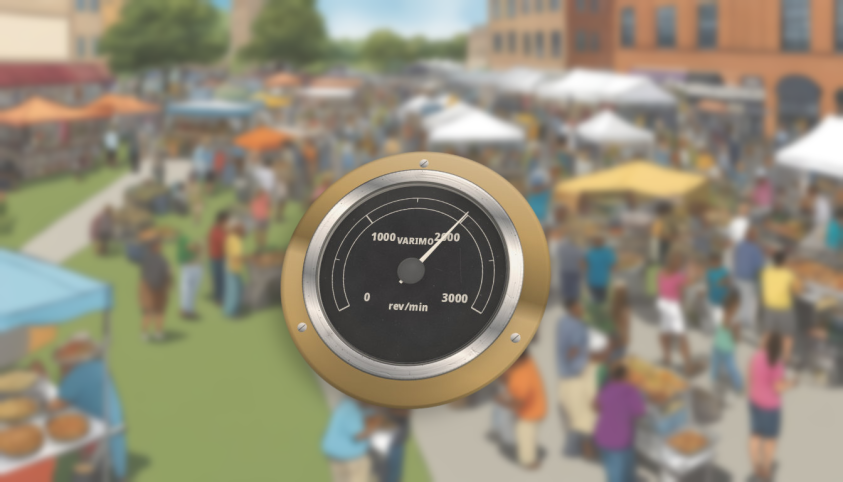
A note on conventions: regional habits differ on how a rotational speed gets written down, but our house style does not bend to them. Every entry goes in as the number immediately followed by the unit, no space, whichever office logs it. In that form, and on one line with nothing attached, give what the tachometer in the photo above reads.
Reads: 2000rpm
